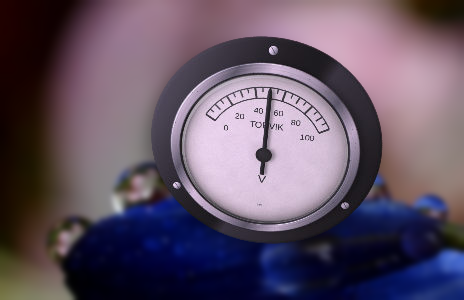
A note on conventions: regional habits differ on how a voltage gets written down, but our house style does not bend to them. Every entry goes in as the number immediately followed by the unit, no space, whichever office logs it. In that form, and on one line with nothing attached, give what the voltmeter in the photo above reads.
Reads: 50V
